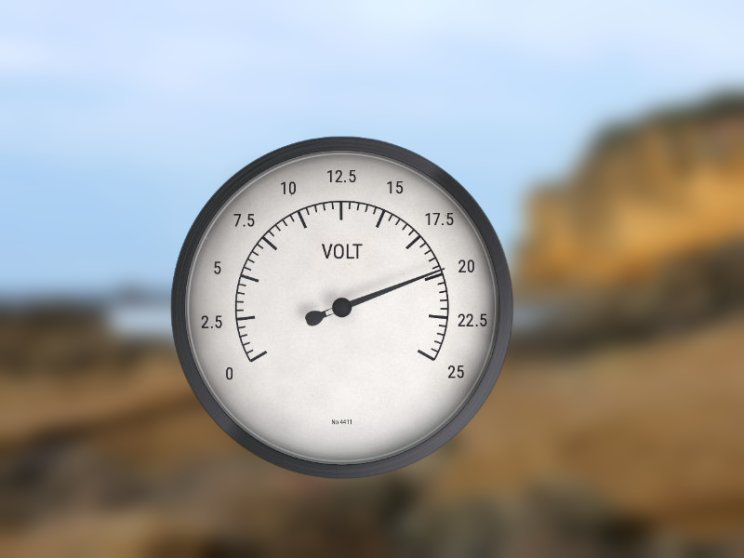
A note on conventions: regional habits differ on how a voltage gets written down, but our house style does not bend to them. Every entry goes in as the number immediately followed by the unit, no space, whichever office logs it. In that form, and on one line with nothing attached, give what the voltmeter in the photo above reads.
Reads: 19.75V
